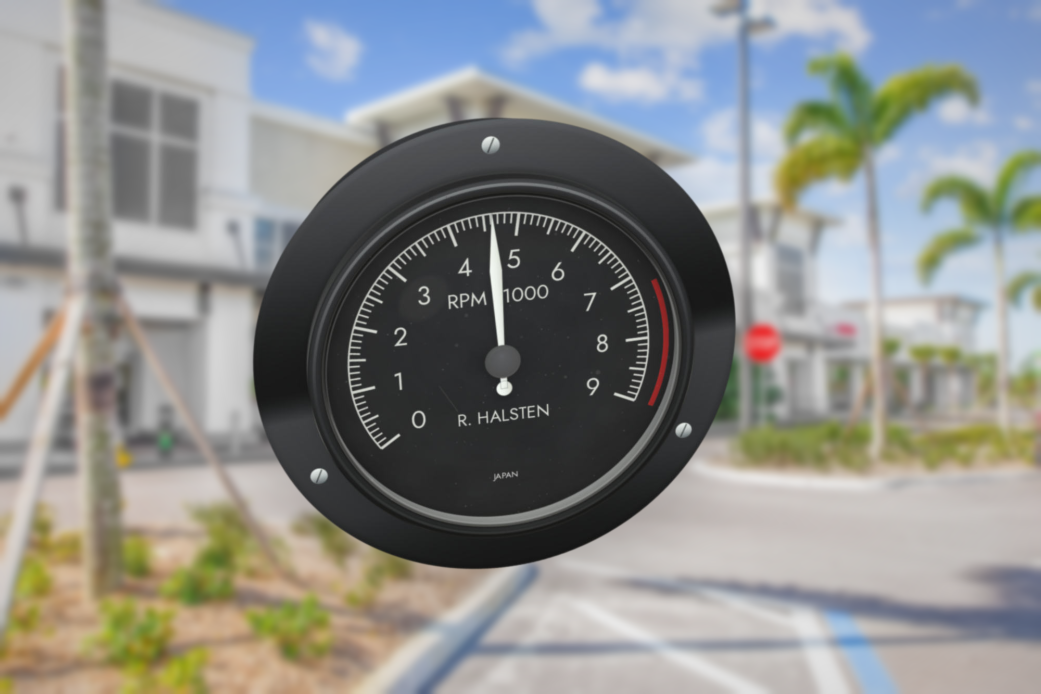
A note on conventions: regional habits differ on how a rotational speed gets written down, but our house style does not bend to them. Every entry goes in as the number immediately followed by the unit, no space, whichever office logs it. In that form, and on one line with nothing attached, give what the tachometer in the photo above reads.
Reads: 4600rpm
